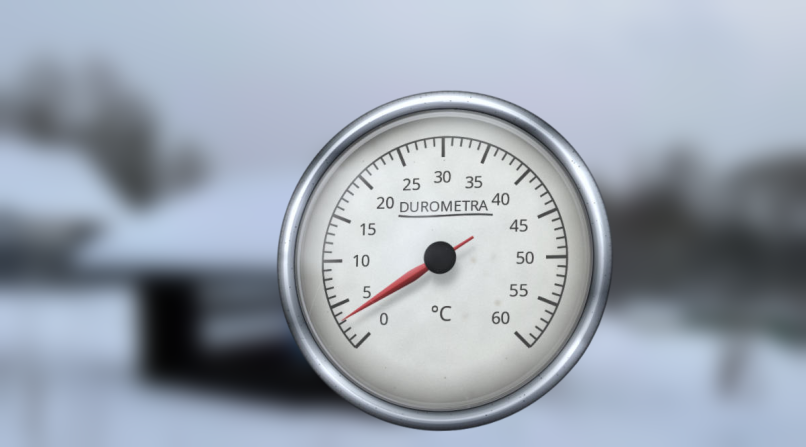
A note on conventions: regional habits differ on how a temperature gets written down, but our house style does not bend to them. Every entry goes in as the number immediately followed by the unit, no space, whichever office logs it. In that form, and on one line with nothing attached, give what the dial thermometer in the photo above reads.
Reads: 3°C
